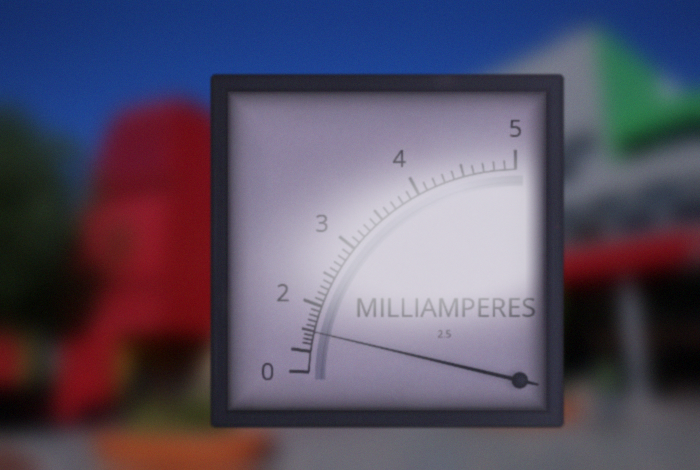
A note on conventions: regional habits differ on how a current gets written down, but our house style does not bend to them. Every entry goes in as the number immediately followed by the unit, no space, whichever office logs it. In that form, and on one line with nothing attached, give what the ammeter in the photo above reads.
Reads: 1.5mA
